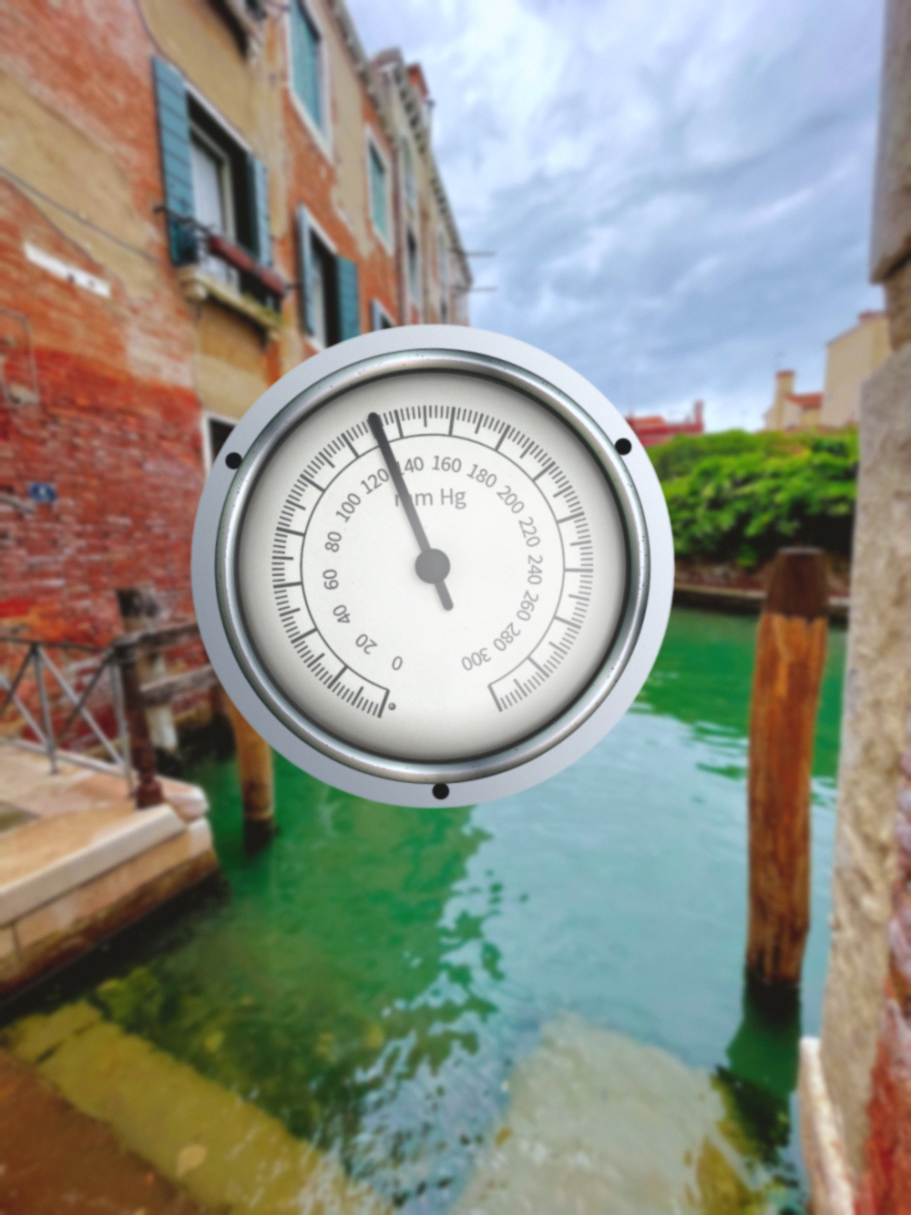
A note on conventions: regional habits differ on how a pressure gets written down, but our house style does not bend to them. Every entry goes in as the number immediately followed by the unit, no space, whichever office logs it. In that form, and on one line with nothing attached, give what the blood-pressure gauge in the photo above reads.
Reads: 132mmHg
